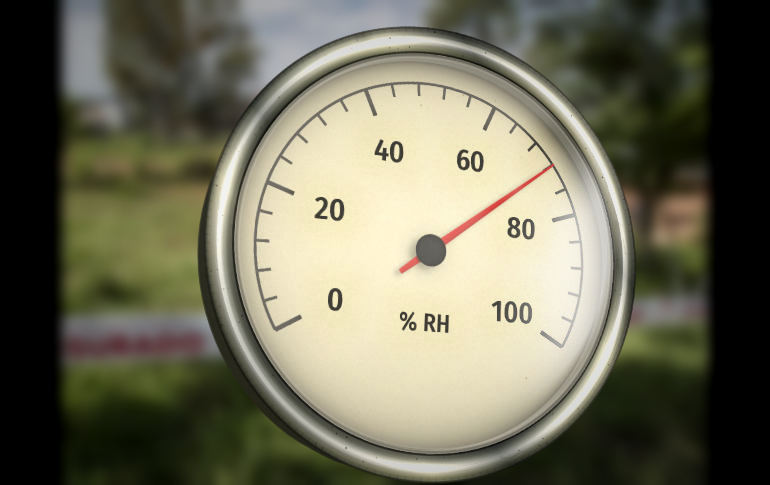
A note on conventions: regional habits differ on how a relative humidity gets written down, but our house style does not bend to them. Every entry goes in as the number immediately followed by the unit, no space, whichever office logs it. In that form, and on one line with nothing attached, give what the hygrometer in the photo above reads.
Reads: 72%
